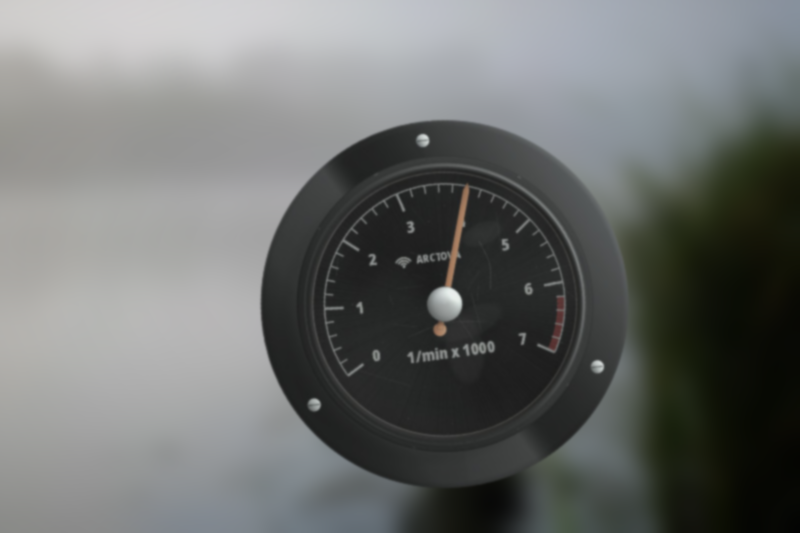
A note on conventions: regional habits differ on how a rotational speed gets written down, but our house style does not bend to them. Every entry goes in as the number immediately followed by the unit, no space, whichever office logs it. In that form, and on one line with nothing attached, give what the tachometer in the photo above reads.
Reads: 4000rpm
